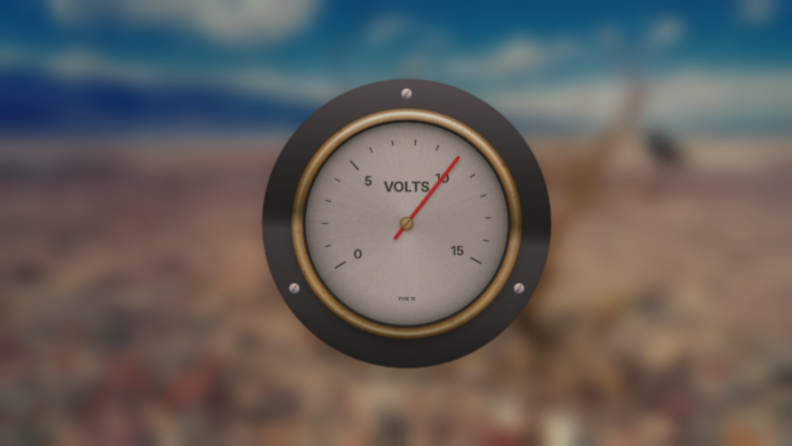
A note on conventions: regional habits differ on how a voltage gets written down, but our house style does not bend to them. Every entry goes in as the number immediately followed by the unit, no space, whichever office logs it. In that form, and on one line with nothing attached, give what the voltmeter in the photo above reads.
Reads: 10V
